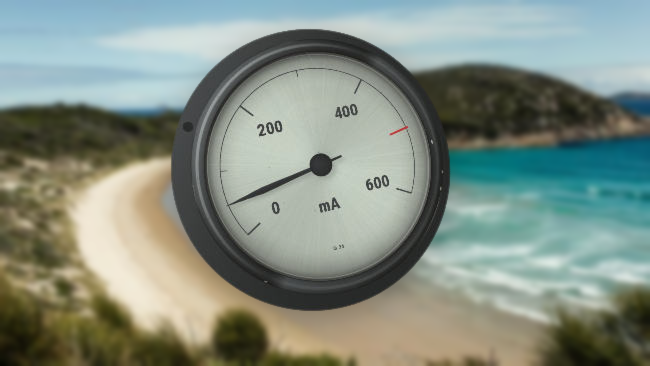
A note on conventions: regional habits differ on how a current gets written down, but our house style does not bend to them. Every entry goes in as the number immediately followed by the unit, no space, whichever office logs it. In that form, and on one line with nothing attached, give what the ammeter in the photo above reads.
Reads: 50mA
